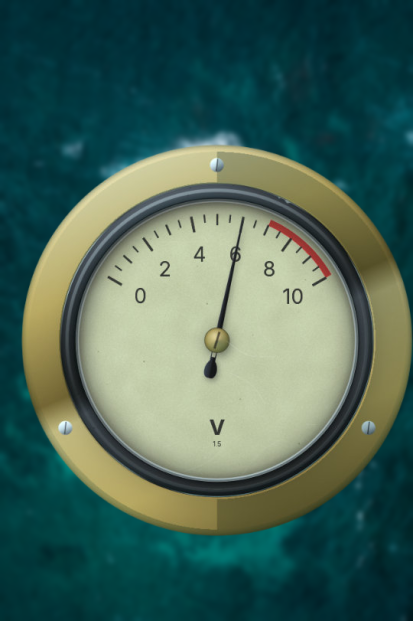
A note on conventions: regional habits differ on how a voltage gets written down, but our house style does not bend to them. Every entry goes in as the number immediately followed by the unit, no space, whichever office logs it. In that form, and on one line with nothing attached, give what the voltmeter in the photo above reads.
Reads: 6V
